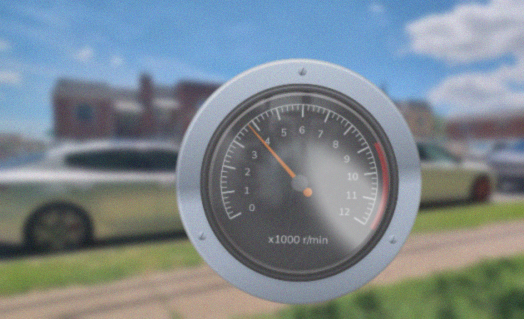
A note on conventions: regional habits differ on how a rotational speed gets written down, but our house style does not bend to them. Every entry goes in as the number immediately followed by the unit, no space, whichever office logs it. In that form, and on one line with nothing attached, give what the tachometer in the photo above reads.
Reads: 3800rpm
